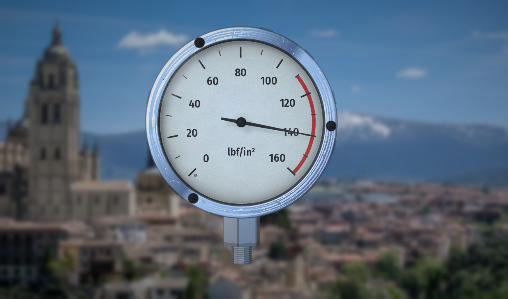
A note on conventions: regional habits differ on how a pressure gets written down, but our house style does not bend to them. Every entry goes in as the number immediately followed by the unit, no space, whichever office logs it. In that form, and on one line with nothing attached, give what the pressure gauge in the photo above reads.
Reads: 140psi
